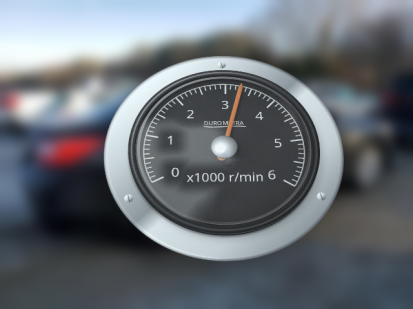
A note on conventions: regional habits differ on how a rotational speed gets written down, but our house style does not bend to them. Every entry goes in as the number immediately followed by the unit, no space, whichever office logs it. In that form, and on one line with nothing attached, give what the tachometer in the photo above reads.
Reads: 3300rpm
